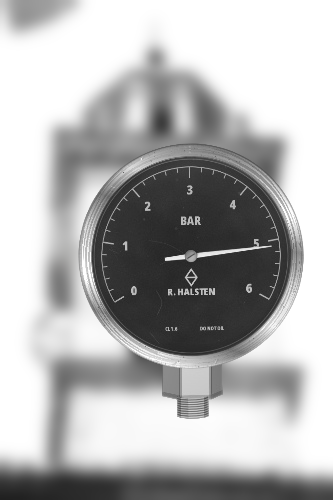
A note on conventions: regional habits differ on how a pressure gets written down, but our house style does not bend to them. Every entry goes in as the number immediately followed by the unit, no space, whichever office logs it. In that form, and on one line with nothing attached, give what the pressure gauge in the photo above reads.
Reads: 5.1bar
